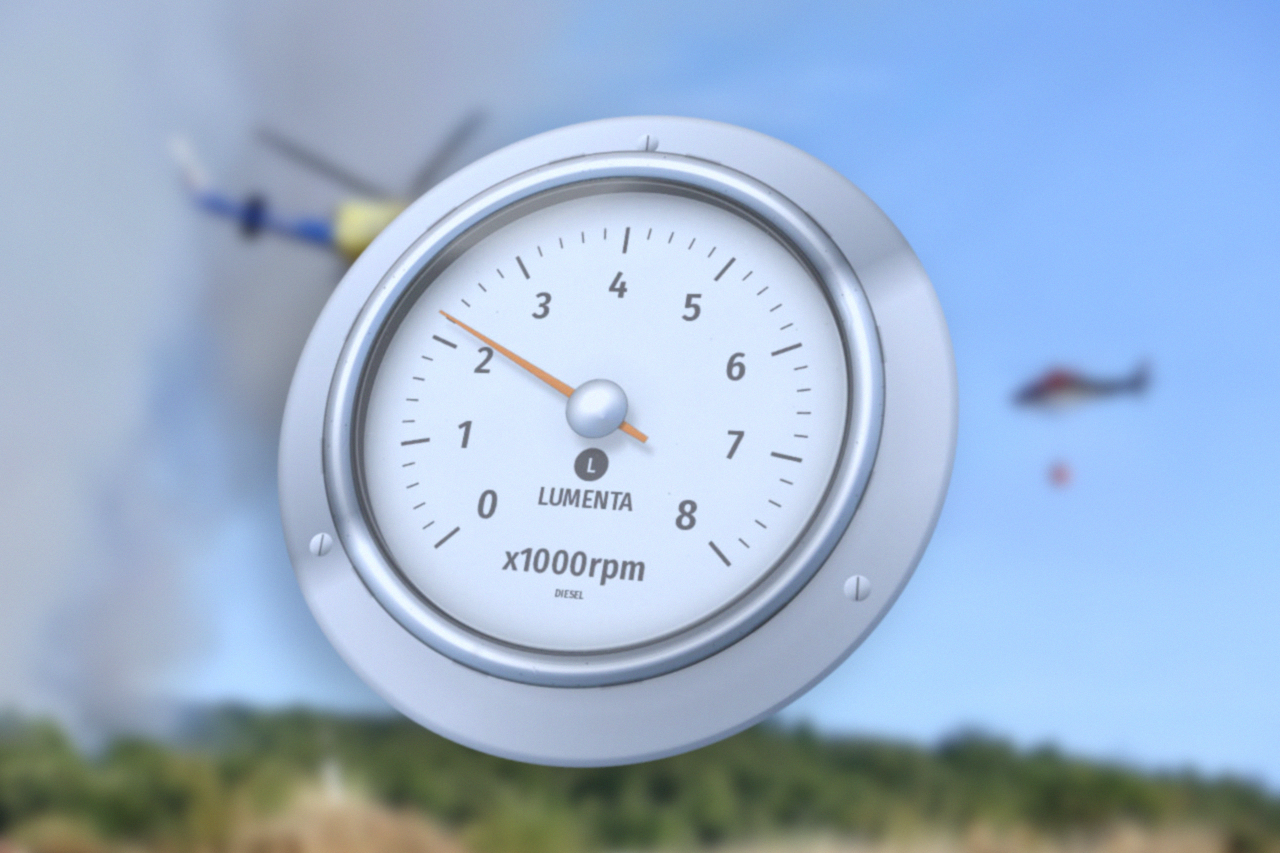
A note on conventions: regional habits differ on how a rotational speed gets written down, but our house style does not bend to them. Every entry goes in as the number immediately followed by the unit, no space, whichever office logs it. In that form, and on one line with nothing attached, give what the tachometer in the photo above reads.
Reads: 2200rpm
